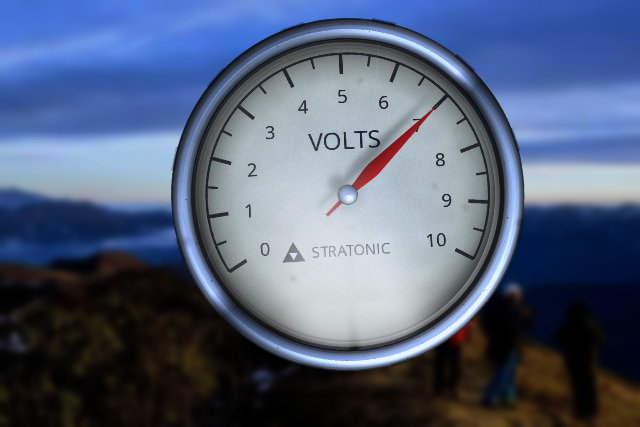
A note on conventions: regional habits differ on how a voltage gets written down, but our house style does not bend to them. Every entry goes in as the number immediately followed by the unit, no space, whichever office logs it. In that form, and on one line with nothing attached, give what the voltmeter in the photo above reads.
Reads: 7V
